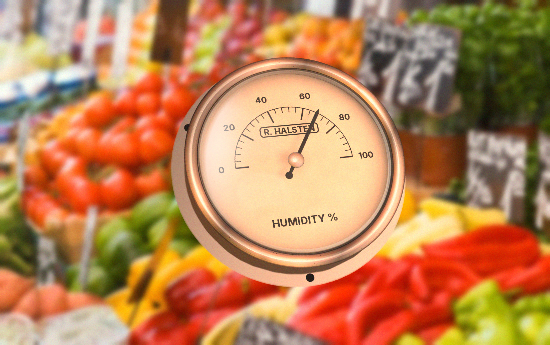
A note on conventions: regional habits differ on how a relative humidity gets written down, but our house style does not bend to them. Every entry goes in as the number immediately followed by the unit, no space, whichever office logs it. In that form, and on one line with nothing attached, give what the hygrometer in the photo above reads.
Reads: 68%
